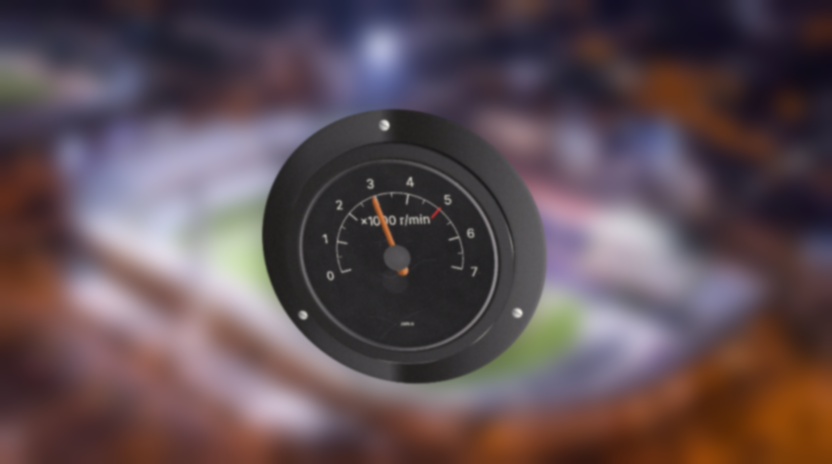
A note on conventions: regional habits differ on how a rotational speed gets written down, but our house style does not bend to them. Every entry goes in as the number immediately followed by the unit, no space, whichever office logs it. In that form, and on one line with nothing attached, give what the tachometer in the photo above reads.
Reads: 3000rpm
